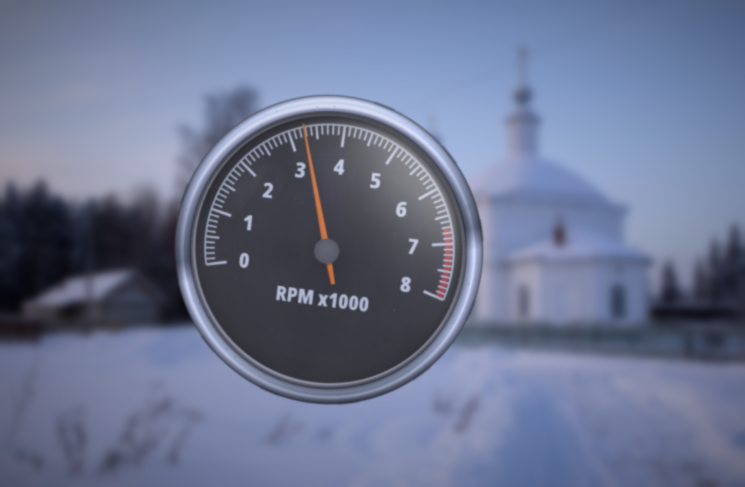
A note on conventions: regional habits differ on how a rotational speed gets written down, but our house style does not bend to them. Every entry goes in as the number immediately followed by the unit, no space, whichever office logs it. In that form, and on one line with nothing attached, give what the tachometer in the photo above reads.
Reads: 3300rpm
